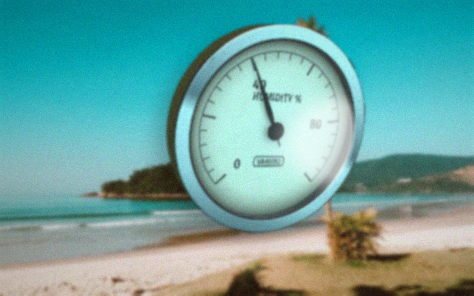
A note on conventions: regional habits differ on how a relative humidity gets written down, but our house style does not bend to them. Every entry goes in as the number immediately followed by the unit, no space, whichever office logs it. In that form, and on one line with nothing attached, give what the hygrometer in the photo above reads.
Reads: 40%
